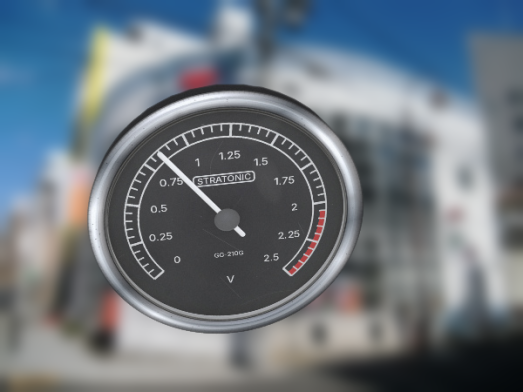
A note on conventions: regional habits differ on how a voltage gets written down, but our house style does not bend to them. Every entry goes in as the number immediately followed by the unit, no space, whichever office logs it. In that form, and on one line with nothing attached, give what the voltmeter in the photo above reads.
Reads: 0.85V
